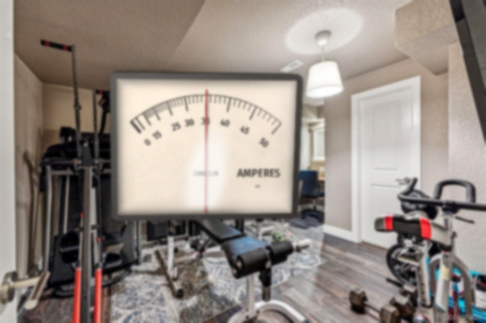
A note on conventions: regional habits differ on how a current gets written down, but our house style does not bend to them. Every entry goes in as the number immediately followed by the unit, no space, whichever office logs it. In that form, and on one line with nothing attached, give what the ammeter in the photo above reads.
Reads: 35A
